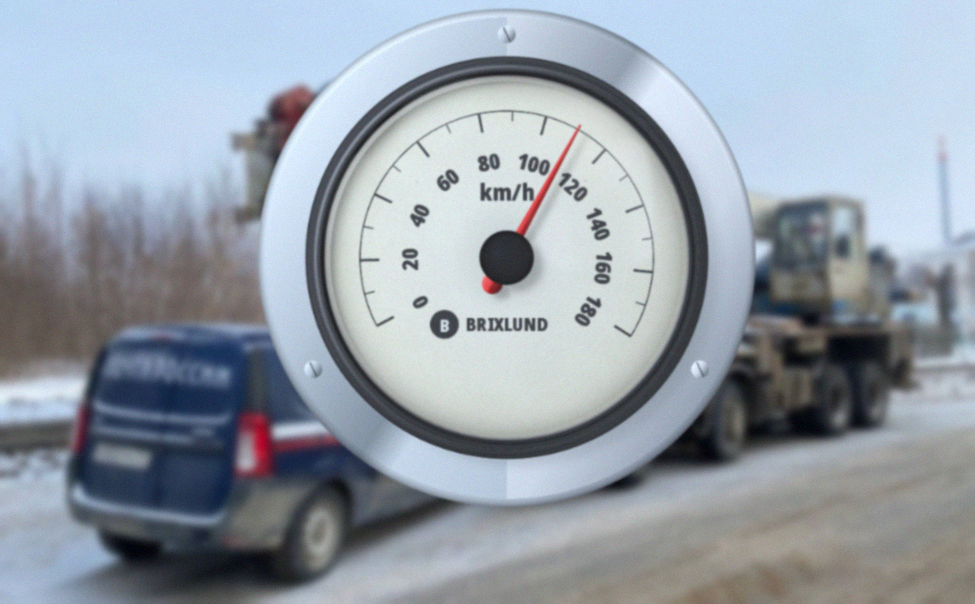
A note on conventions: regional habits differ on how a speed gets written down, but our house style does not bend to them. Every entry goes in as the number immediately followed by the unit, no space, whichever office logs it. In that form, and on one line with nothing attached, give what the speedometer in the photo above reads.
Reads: 110km/h
